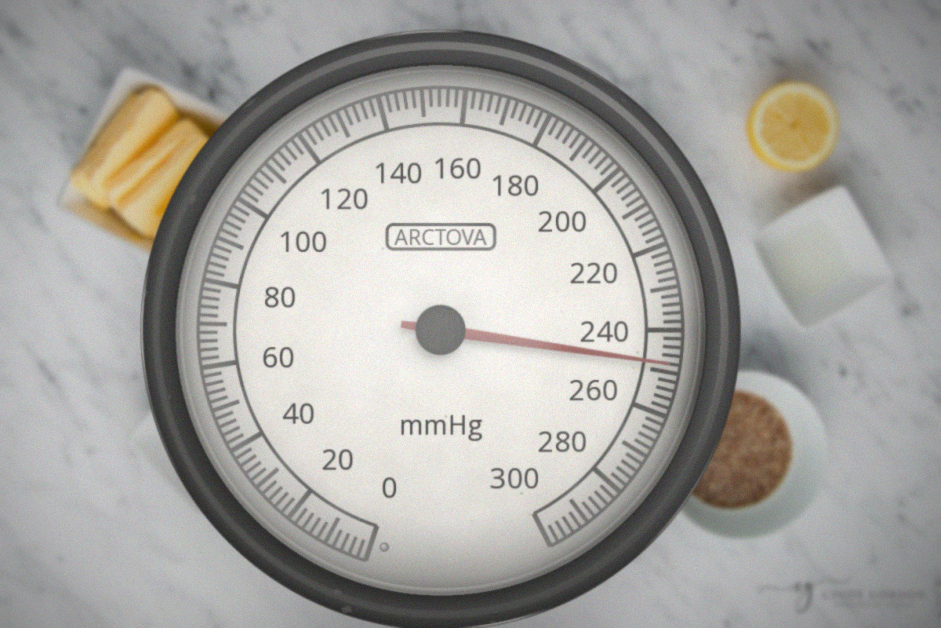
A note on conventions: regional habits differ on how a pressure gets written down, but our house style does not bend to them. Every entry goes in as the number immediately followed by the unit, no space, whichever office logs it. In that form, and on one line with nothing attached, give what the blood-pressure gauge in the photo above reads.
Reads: 248mmHg
